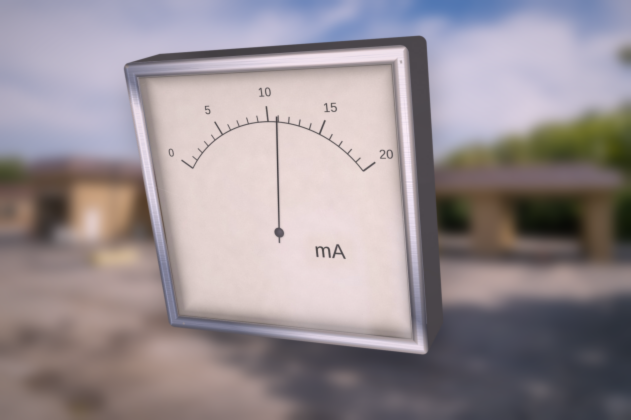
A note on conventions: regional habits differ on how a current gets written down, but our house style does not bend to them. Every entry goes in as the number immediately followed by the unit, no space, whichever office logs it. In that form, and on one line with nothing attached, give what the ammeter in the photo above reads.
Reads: 11mA
